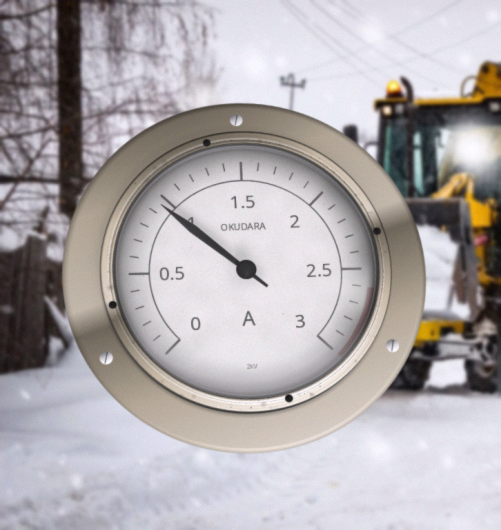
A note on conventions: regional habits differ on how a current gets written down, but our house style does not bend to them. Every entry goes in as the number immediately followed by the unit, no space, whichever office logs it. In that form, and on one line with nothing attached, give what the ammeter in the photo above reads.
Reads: 0.95A
